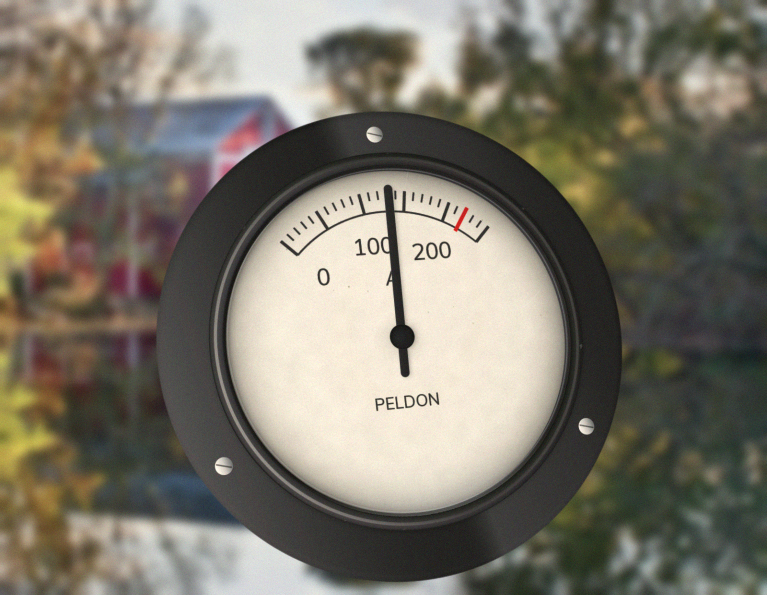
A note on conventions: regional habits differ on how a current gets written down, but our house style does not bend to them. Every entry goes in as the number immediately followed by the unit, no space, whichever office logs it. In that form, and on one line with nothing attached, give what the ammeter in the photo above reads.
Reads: 130A
